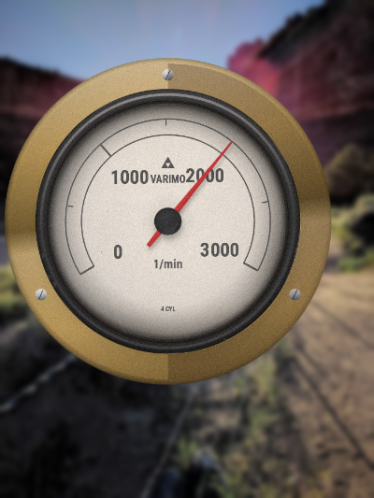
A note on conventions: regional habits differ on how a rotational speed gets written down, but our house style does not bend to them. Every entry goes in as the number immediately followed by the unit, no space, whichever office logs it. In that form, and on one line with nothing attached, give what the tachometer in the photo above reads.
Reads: 2000rpm
